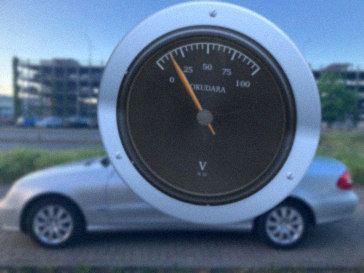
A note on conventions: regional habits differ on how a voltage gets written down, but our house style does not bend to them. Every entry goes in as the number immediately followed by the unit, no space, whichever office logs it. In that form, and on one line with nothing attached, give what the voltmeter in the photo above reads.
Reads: 15V
